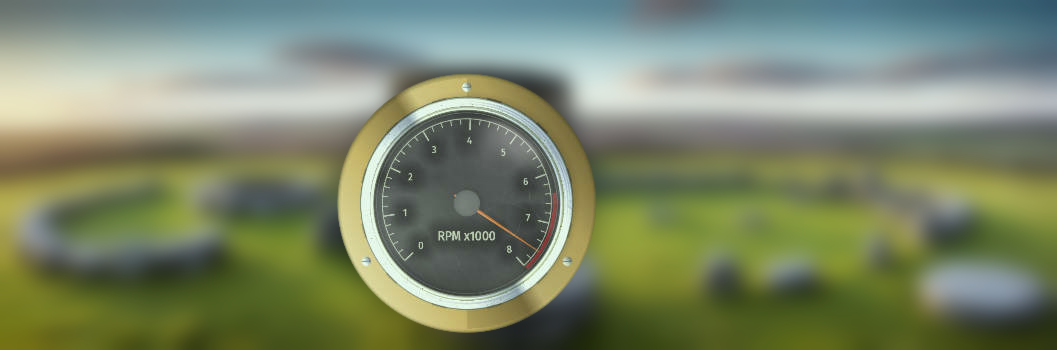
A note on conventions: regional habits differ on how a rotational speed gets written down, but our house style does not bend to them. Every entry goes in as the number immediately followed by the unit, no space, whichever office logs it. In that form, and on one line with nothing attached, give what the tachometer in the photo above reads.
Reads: 7600rpm
